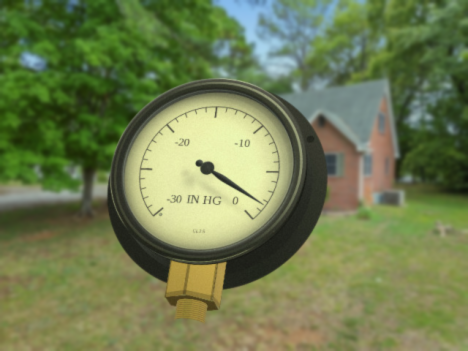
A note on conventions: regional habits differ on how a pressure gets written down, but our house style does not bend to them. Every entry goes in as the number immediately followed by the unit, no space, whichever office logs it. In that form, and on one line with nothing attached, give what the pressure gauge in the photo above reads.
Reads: -1.5inHg
